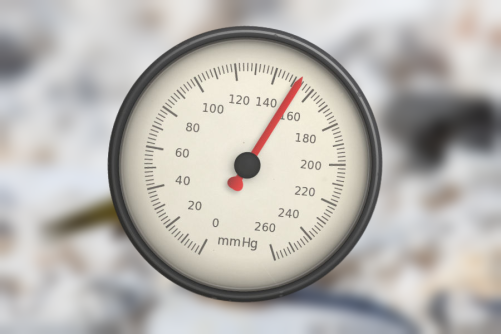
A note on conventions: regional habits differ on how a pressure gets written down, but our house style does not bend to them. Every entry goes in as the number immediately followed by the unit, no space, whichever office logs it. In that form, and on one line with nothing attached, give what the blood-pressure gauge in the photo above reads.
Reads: 152mmHg
